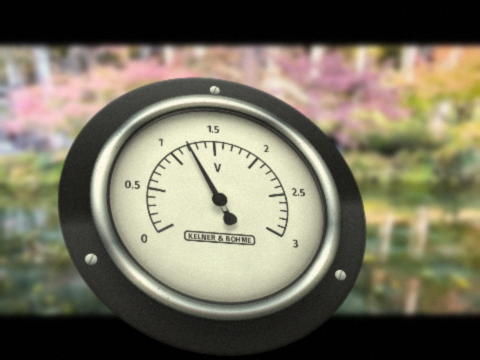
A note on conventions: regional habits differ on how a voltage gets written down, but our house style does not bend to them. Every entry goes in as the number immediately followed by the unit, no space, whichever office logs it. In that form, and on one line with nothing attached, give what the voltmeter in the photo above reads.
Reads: 1.2V
